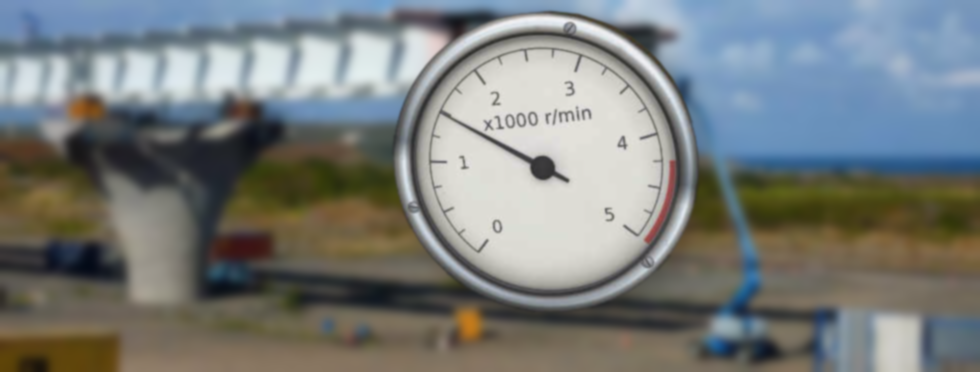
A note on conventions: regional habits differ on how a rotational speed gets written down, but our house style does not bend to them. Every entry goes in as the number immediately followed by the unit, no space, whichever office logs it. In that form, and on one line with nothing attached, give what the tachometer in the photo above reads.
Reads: 1500rpm
